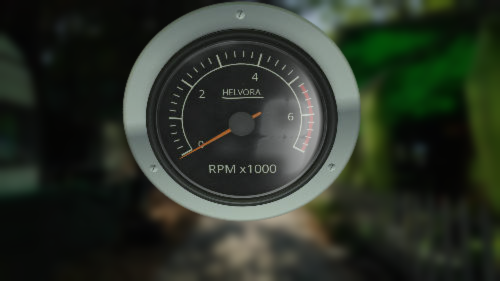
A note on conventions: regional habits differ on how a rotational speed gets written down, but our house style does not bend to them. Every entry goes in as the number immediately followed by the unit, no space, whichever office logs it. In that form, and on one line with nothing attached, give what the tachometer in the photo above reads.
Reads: 0rpm
